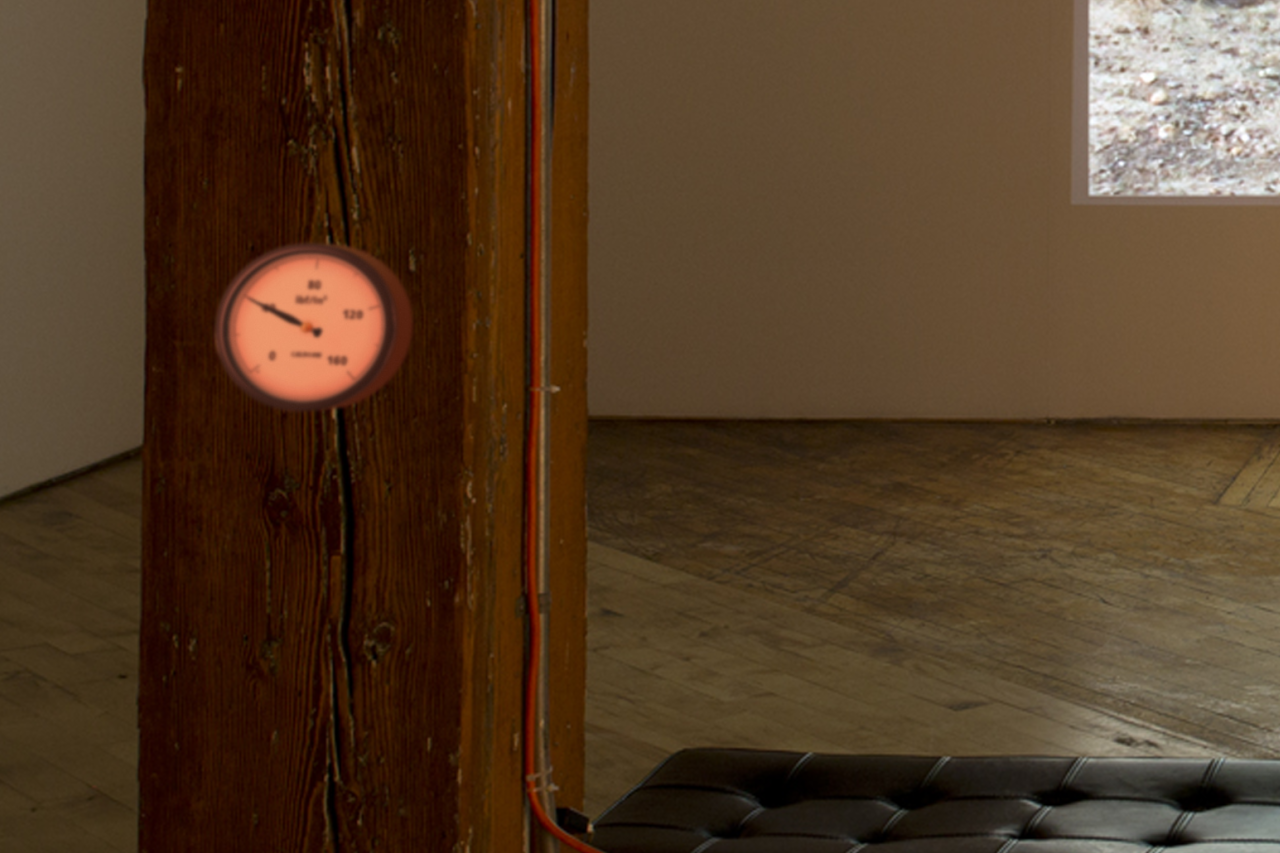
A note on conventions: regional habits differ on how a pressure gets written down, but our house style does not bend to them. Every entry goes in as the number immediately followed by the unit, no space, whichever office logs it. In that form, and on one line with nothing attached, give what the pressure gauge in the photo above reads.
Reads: 40psi
